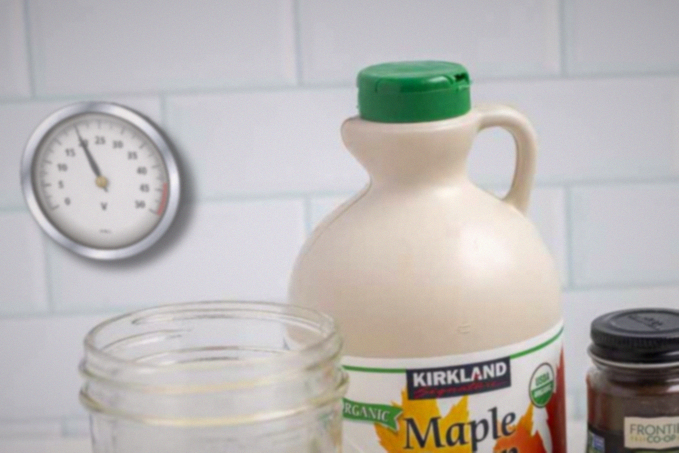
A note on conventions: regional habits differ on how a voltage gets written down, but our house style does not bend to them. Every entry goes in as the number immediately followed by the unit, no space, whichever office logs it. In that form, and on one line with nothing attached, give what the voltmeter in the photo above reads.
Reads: 20V
